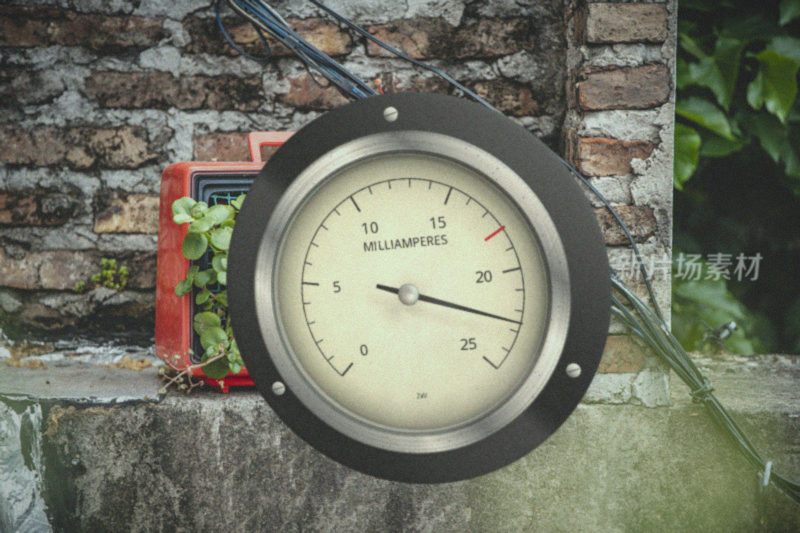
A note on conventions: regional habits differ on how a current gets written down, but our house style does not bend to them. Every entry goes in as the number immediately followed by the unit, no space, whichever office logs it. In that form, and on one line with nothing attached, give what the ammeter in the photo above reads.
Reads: 22.5mA
